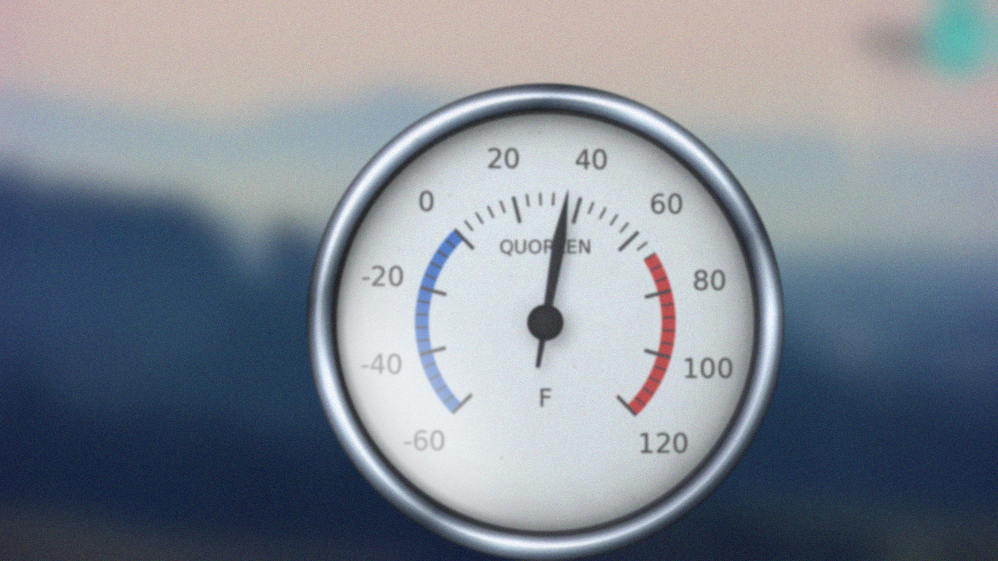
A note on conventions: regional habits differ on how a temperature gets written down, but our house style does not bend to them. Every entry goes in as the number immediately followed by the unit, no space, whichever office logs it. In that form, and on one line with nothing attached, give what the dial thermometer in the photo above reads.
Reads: 36°F
